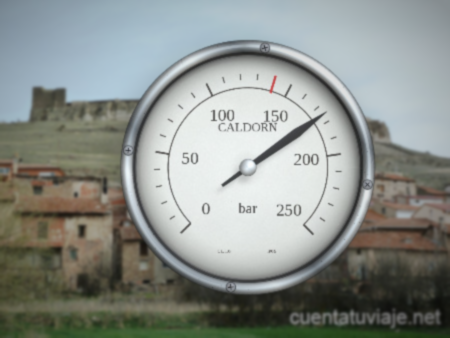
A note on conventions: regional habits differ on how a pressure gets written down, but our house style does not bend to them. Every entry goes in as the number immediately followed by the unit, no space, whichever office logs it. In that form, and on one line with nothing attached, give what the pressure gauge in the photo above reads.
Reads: 175bar
